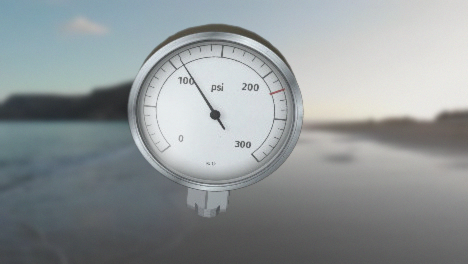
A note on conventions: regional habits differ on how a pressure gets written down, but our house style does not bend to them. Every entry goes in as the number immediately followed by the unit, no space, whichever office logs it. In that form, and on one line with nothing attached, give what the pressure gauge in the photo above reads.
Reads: 110psi
